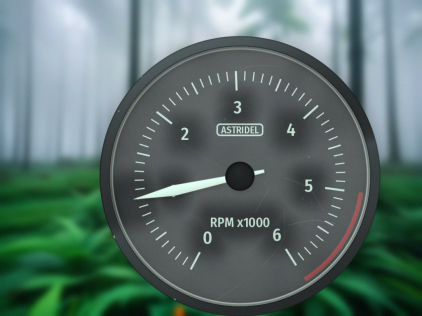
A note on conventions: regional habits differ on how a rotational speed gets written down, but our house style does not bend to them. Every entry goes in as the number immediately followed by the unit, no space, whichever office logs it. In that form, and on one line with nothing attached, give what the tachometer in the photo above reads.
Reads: 1000rpm
